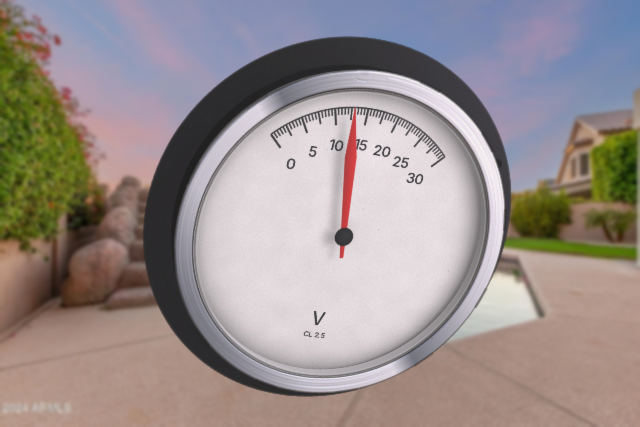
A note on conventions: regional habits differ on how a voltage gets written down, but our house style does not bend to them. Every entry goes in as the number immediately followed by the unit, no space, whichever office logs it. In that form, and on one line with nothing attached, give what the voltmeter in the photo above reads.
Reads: 12.5V
